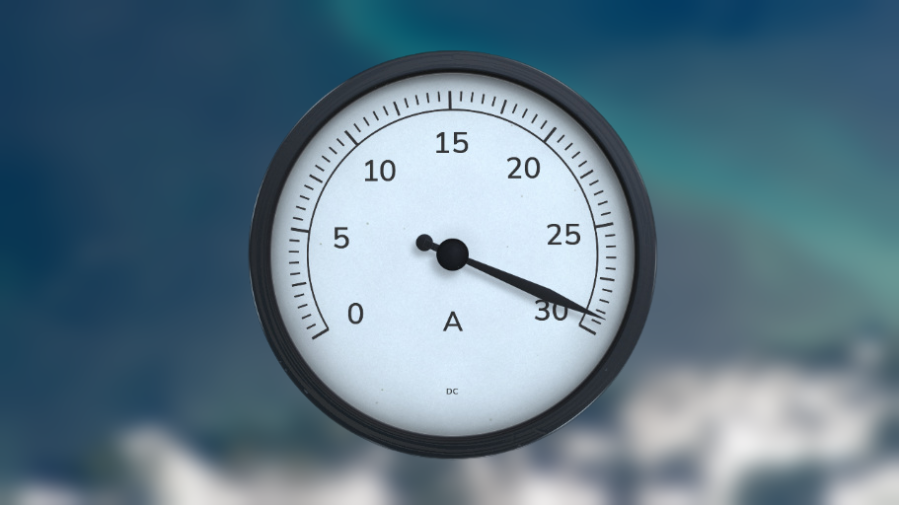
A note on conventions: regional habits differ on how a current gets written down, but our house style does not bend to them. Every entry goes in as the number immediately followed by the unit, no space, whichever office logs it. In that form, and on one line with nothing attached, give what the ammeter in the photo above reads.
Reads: 29.25A
